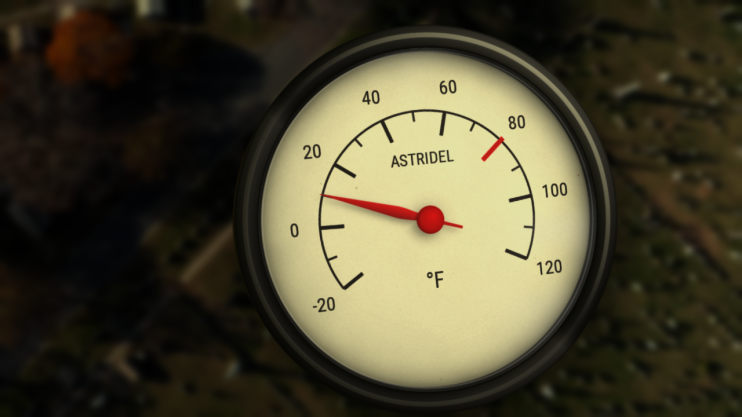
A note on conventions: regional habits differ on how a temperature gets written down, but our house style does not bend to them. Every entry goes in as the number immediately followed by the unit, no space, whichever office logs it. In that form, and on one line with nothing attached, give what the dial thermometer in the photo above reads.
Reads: 10°F
